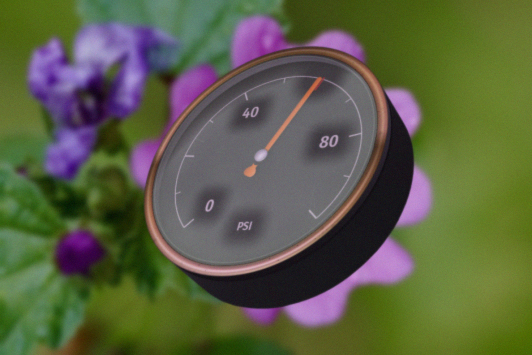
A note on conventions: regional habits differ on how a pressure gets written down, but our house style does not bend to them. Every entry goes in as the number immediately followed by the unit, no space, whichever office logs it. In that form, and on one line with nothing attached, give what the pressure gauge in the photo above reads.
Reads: 60psi
